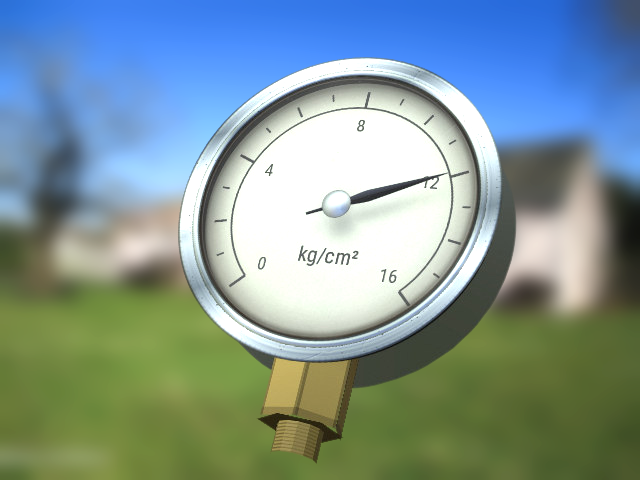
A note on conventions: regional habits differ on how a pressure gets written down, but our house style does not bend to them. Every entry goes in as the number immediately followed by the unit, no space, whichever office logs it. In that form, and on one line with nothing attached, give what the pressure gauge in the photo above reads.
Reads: 12kg/cm²
